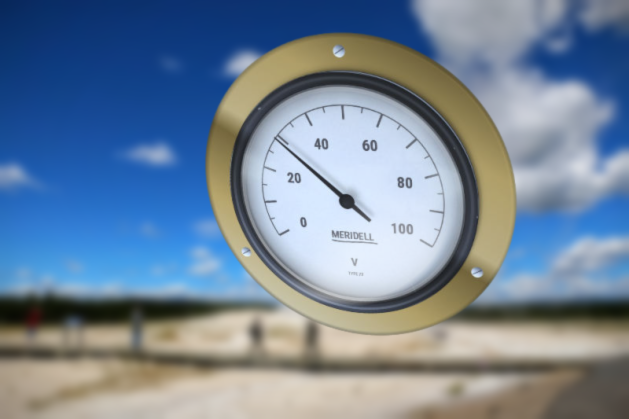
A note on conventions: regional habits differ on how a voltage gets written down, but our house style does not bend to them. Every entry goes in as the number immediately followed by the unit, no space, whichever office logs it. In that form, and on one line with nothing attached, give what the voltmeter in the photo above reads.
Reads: 30V
